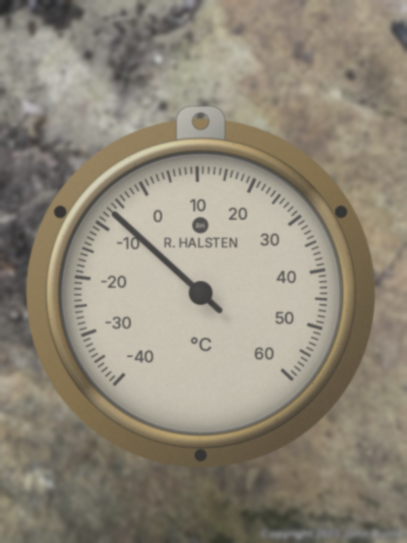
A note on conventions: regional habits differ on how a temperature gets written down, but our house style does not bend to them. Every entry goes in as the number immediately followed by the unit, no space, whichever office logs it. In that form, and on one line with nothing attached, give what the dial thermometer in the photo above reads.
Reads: -7°C
